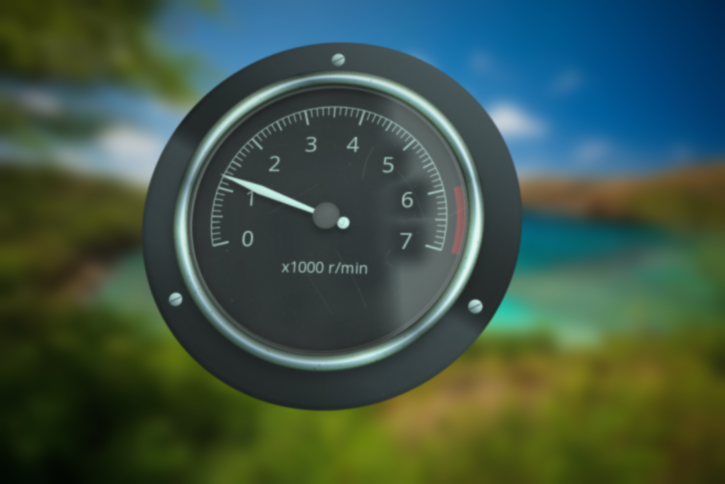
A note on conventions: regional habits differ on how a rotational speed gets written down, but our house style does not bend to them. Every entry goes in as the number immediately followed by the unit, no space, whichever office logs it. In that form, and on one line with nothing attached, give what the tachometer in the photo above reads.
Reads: 1200rpm
